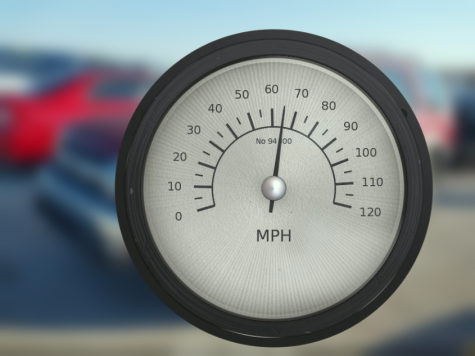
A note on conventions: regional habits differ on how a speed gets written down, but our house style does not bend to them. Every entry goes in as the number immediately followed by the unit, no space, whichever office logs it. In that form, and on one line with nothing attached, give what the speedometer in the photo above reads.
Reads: 65mph
